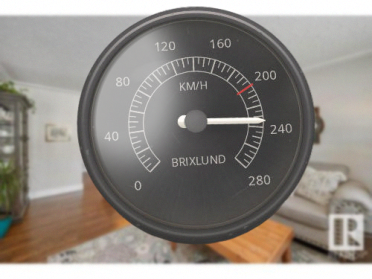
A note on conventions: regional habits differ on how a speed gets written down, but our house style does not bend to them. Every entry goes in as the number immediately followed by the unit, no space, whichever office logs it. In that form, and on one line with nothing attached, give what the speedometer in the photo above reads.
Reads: 235km/h
